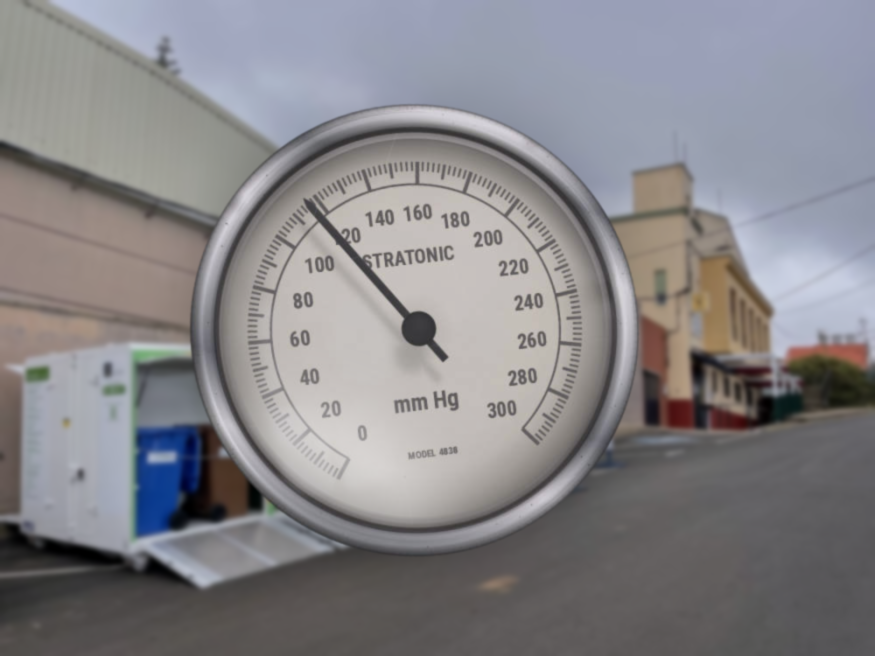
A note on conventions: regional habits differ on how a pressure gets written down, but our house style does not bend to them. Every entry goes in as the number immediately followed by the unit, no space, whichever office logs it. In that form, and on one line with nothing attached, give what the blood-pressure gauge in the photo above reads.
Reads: 116mmHg
